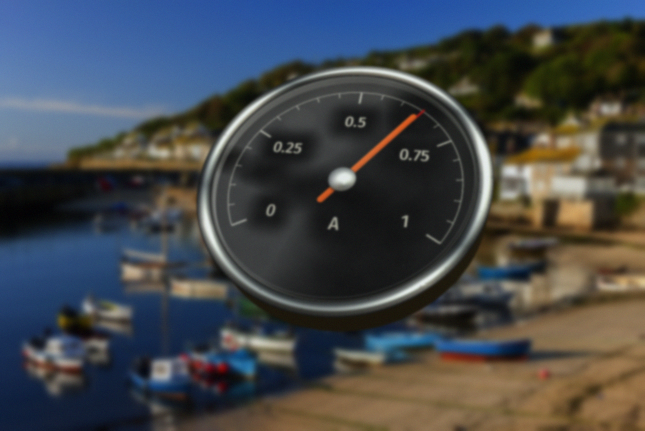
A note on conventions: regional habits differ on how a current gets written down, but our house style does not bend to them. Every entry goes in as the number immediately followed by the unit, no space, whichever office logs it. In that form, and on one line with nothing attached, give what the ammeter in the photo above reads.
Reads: 0.65A
